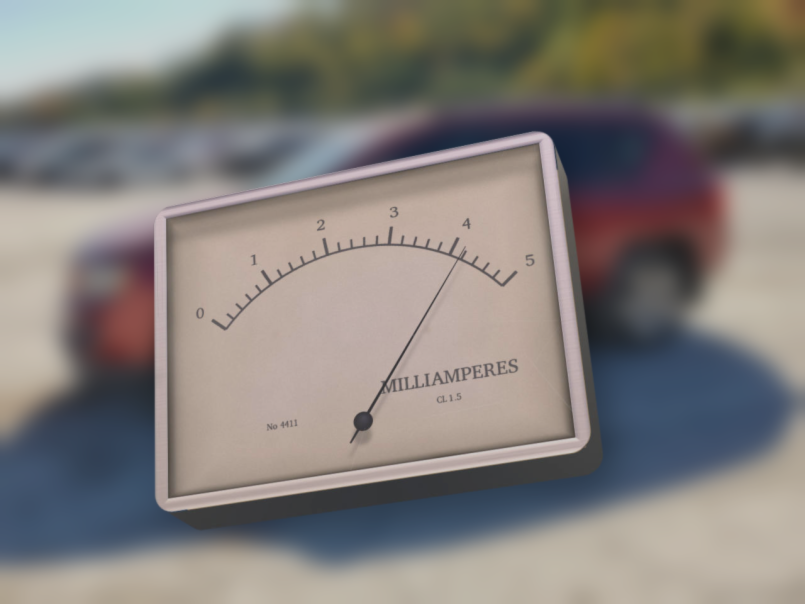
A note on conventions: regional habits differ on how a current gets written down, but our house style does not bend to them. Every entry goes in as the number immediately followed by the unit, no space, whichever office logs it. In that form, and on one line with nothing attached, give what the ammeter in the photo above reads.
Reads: 4.2mA
